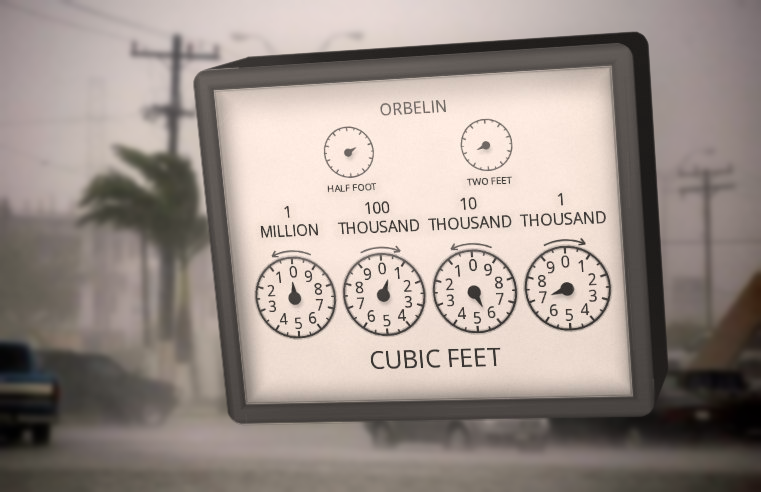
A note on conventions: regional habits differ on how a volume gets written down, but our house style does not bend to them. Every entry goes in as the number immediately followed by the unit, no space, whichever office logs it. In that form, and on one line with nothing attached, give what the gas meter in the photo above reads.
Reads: 5700ft³
